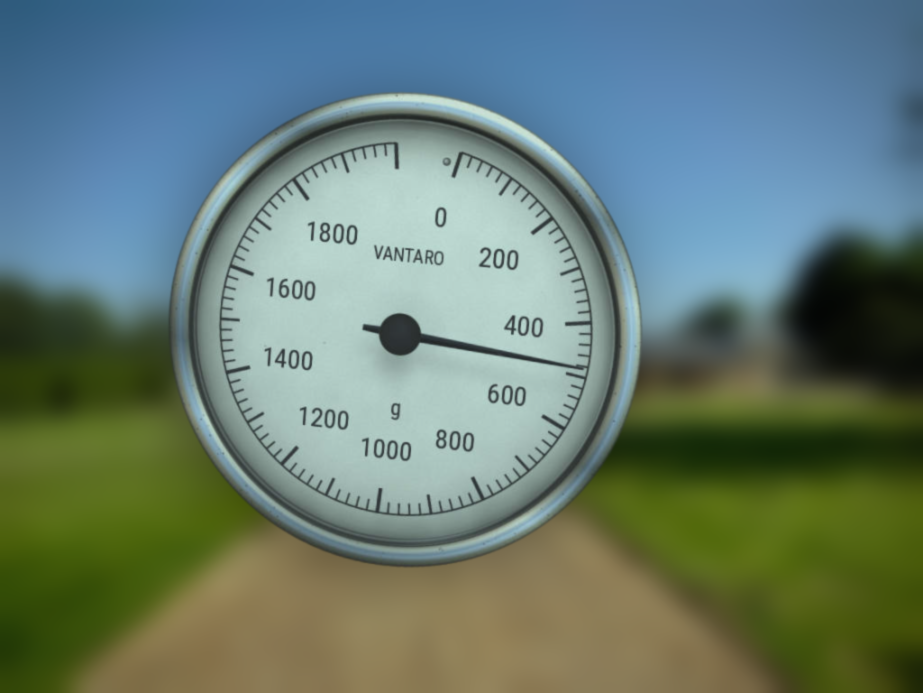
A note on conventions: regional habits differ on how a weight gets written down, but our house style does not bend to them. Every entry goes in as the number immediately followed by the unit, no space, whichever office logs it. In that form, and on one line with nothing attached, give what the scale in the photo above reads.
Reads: 480g
